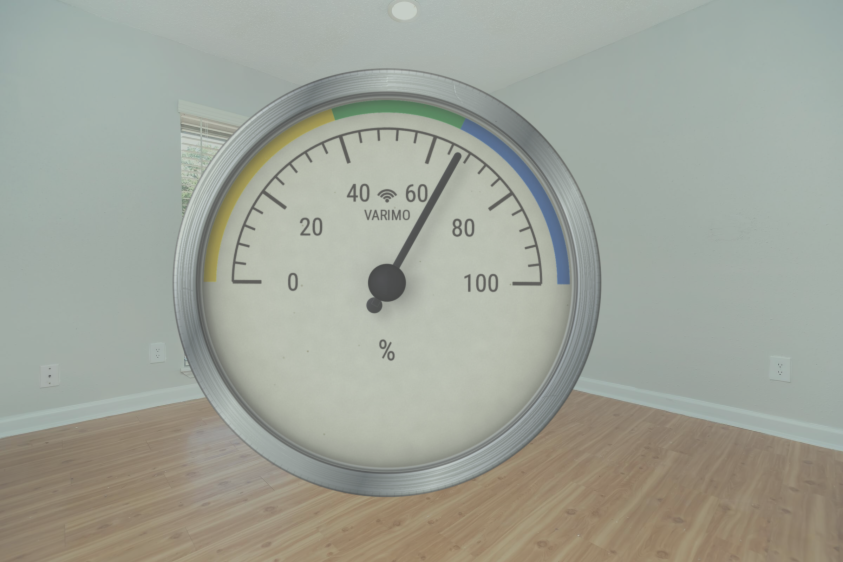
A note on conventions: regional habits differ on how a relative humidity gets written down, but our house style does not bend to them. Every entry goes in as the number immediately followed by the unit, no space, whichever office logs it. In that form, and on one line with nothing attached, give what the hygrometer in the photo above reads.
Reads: 66%
